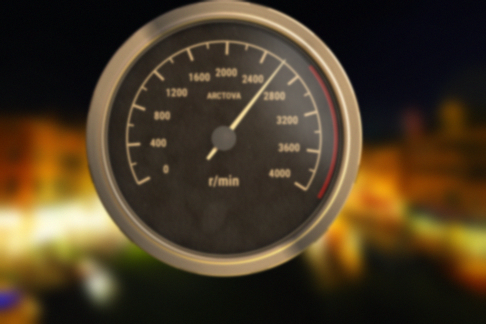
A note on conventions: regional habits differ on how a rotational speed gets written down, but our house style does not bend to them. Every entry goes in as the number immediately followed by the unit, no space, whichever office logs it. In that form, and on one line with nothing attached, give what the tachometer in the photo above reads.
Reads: 2600rpm
